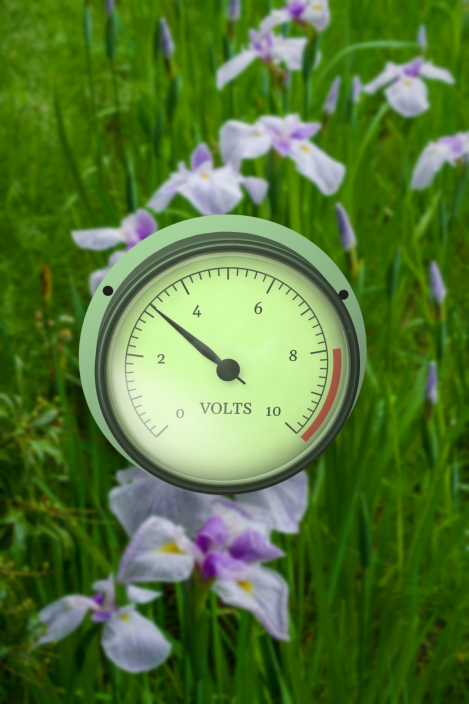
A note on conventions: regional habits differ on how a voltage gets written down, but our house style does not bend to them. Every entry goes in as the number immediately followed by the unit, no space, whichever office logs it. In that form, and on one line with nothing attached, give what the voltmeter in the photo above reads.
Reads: 3.2V
